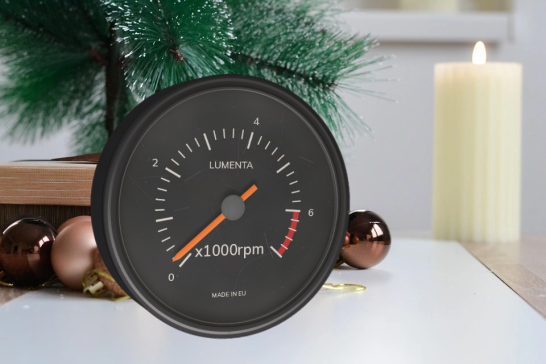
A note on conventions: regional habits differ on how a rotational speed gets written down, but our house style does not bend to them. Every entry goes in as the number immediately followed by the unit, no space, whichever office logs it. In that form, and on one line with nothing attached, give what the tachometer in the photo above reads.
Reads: 200rpm
